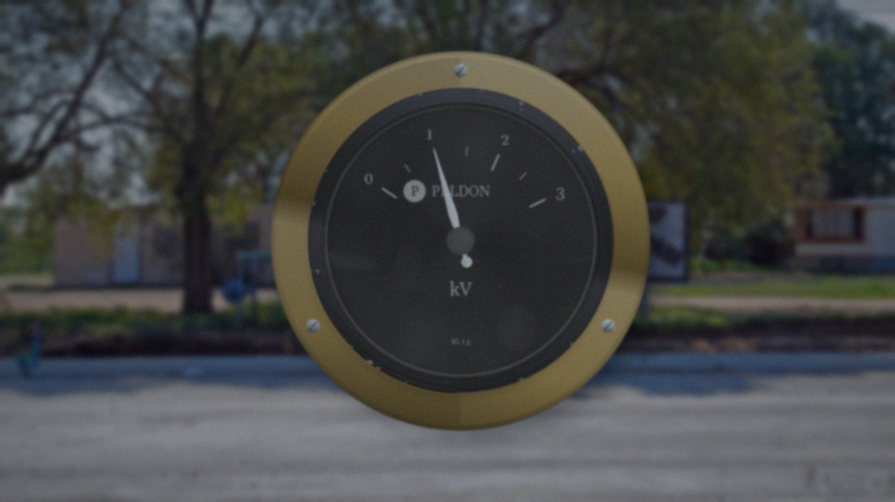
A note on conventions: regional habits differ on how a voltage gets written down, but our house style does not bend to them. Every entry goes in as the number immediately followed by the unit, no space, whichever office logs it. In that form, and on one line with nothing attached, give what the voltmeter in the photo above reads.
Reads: 1kV
